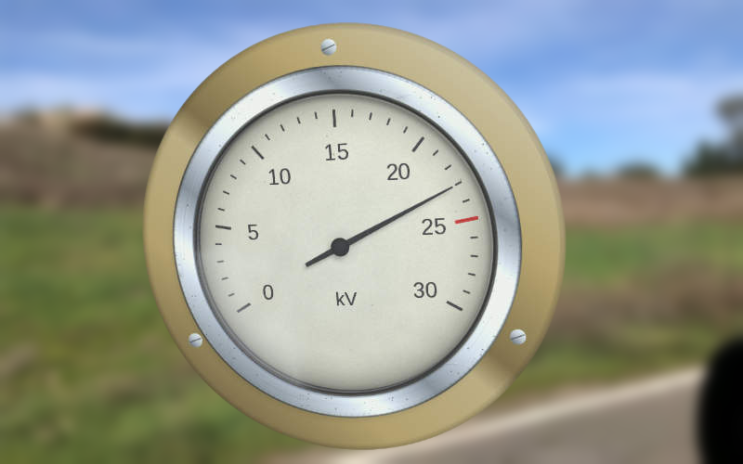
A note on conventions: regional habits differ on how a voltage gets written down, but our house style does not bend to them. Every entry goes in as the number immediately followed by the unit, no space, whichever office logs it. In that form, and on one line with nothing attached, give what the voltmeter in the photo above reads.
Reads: 23kV
